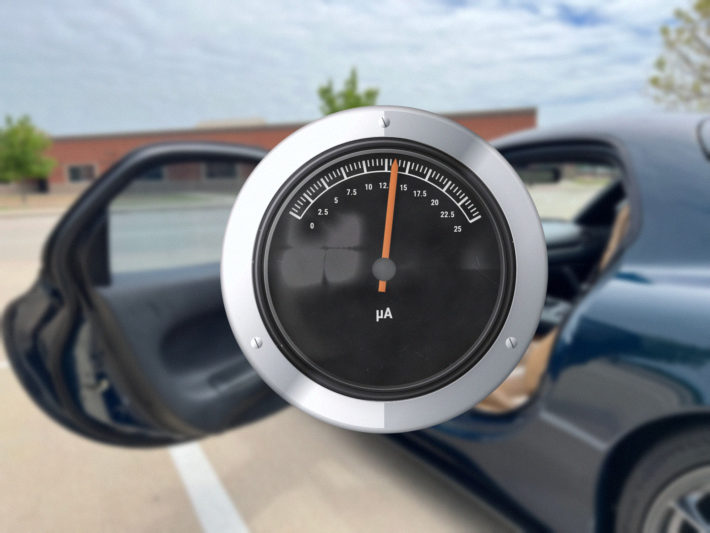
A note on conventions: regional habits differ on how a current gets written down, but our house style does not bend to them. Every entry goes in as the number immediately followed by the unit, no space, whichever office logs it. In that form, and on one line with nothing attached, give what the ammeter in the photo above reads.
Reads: 13.5µA
